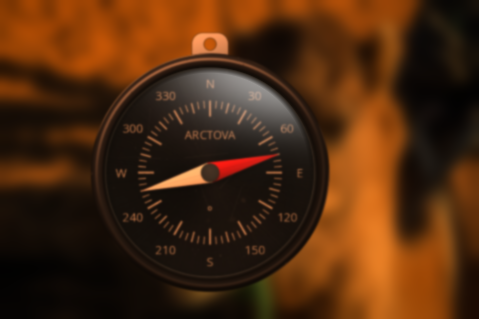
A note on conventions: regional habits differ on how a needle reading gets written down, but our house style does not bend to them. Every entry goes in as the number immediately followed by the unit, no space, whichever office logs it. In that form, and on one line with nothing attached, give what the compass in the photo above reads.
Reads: 75°
